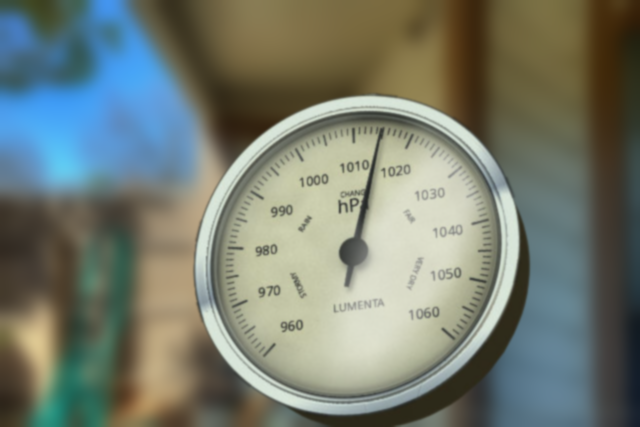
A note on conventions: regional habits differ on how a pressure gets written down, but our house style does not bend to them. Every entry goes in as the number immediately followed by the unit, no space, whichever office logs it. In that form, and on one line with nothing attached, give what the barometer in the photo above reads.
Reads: 1015hPa
